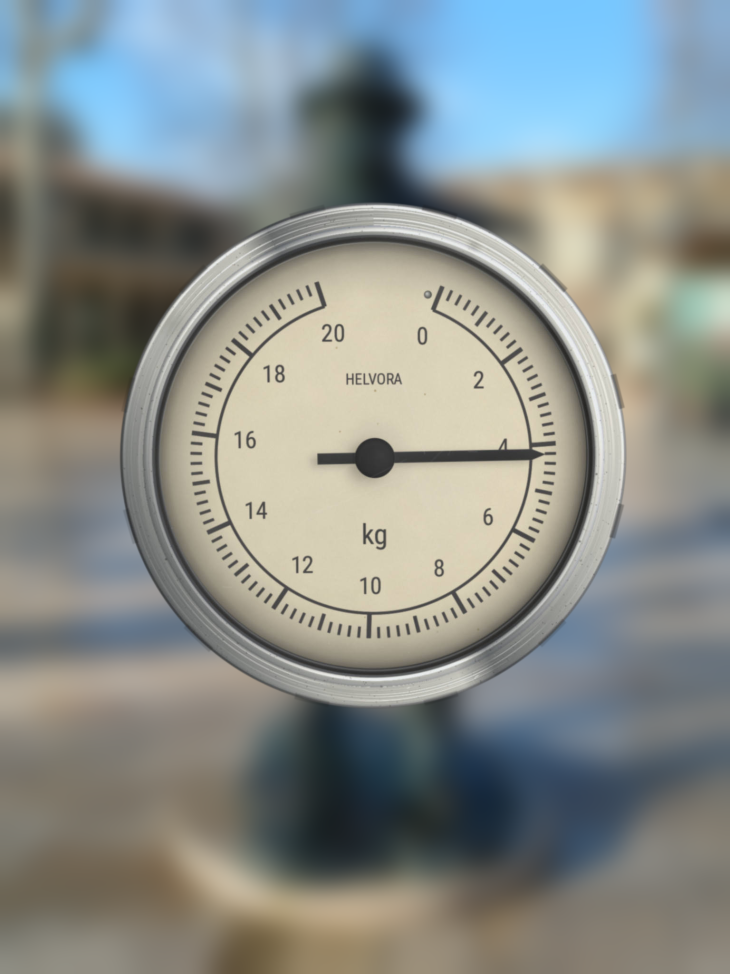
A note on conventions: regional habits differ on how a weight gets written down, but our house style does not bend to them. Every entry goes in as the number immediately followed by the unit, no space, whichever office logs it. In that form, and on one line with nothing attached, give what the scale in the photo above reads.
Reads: 4.2kg
